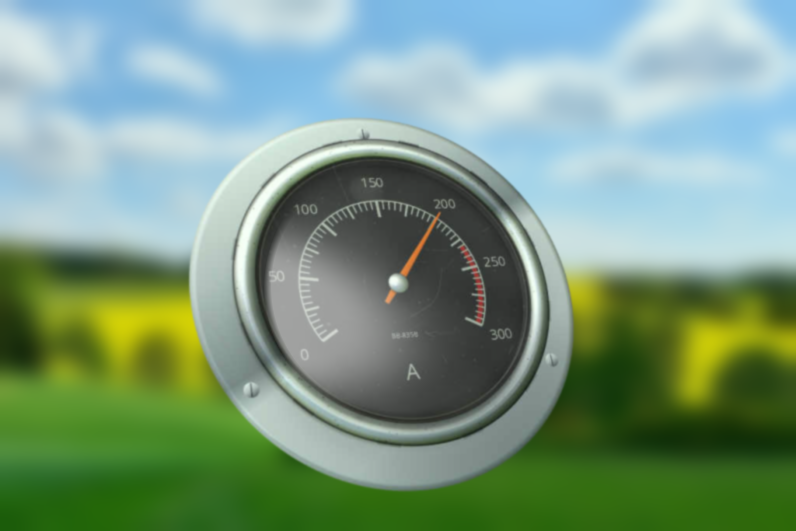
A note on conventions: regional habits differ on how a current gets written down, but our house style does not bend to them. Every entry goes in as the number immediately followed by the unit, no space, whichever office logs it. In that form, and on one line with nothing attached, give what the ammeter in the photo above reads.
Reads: 200A
